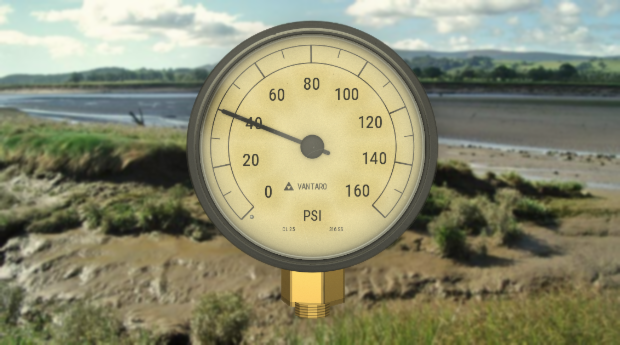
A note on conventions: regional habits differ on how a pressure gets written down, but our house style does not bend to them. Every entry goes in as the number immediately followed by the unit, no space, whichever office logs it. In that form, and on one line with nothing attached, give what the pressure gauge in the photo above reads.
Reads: 40psi
